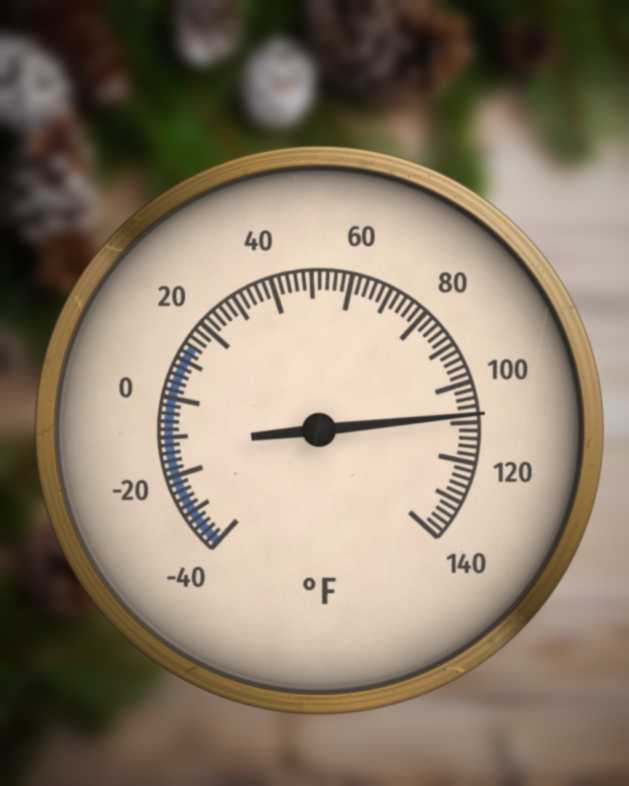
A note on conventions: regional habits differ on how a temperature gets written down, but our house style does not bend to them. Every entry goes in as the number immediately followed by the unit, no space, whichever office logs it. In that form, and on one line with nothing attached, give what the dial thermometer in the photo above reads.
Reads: 108°F
